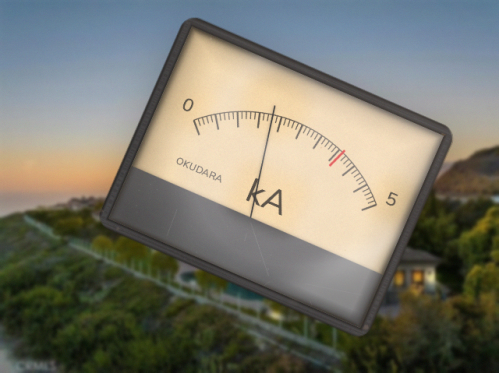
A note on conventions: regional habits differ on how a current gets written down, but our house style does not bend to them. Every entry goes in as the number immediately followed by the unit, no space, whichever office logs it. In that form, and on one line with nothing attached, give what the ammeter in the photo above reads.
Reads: 1.8kA
